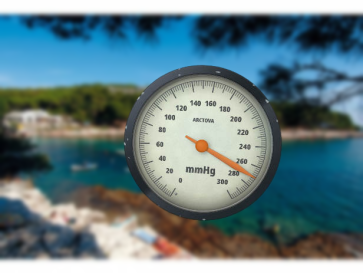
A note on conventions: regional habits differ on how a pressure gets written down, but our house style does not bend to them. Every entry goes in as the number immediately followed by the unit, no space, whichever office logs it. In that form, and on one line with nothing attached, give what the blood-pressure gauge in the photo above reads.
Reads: 270mmHg
